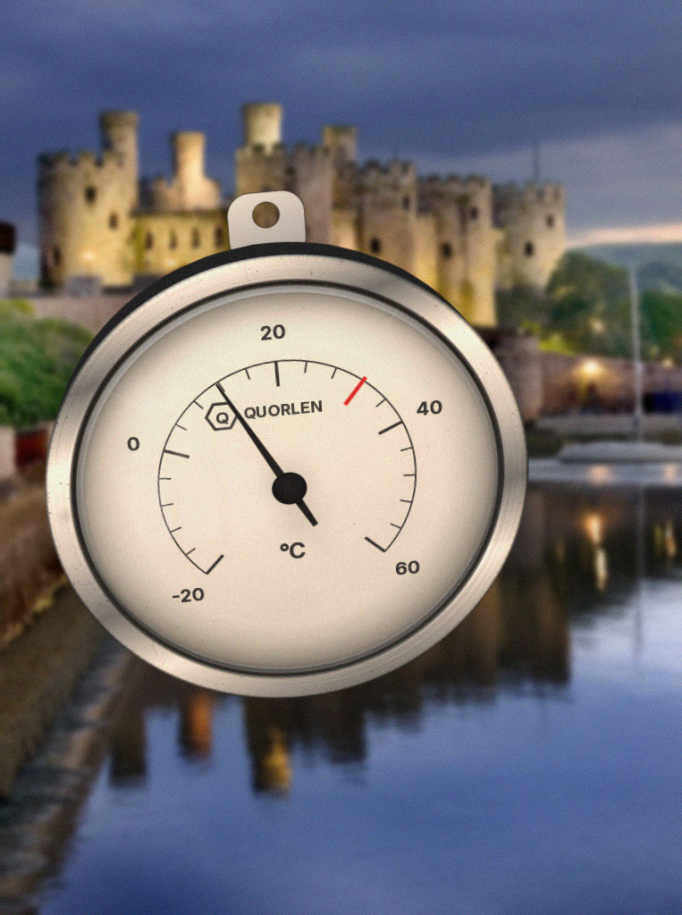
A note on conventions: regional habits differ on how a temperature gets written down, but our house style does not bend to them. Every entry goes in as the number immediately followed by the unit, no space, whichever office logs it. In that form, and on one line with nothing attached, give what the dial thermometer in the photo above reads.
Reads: 12°C
